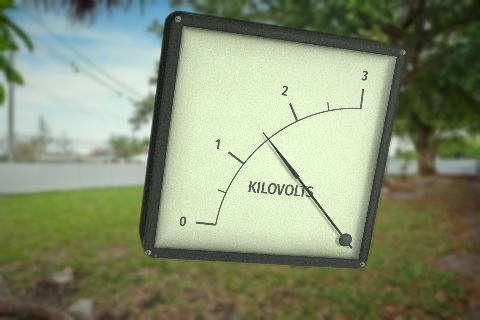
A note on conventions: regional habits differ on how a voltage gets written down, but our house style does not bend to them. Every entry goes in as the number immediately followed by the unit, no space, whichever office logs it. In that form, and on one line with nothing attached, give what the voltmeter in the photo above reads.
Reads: 1.5kV
